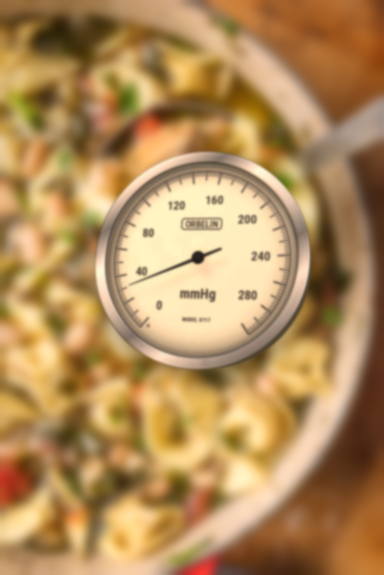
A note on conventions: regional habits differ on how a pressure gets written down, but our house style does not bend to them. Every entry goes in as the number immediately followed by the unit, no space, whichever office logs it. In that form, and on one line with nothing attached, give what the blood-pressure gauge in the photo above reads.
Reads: 30mmHg
